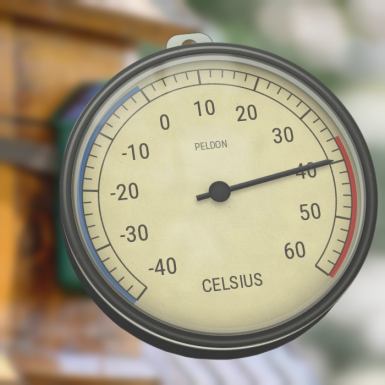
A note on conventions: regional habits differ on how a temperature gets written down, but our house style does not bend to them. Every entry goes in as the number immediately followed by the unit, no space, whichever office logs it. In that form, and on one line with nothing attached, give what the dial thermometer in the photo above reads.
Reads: 40°C
